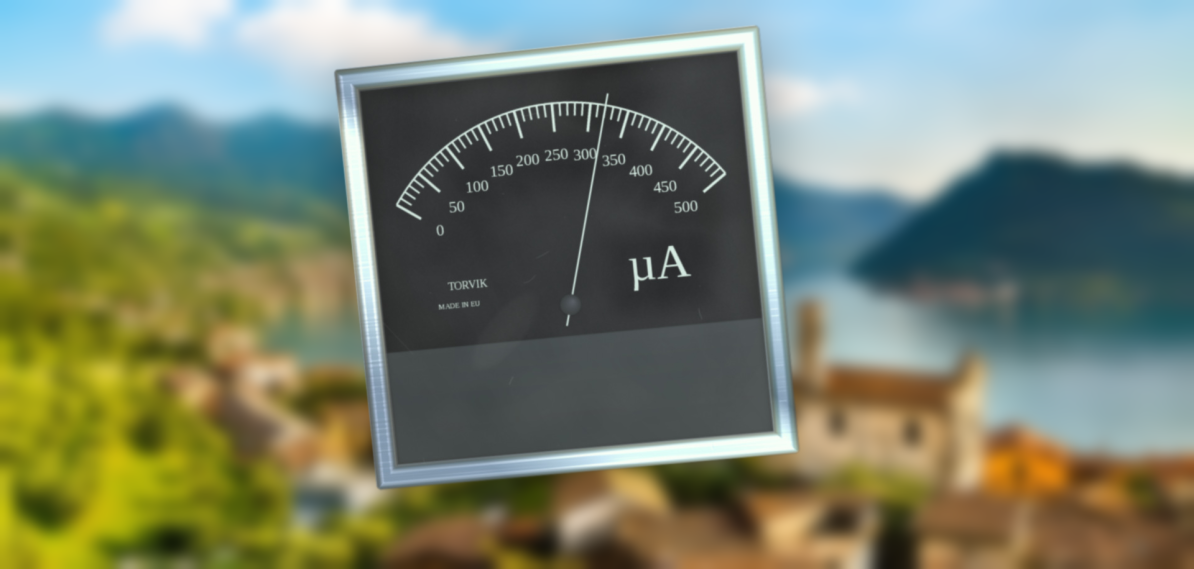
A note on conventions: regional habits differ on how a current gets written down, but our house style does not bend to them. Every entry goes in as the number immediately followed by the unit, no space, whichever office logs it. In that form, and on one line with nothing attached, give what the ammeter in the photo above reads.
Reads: 320µA
